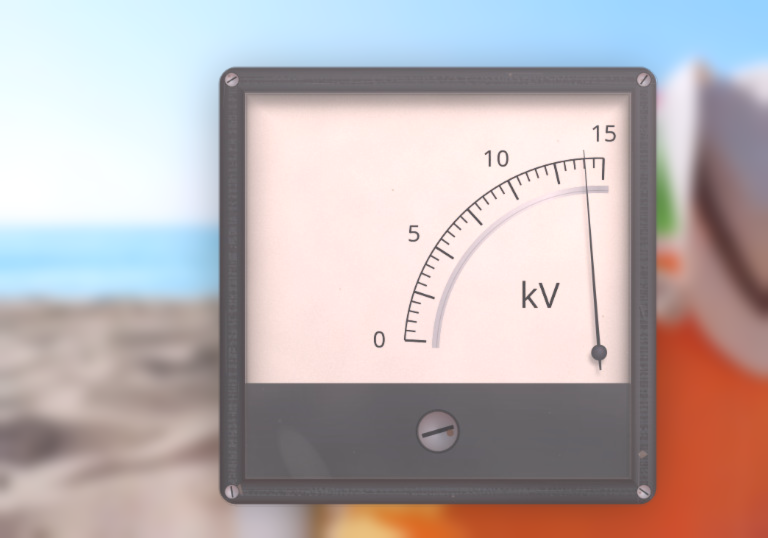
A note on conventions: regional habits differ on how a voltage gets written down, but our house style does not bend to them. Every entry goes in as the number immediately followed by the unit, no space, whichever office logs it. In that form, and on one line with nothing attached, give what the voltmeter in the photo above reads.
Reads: 14kV
